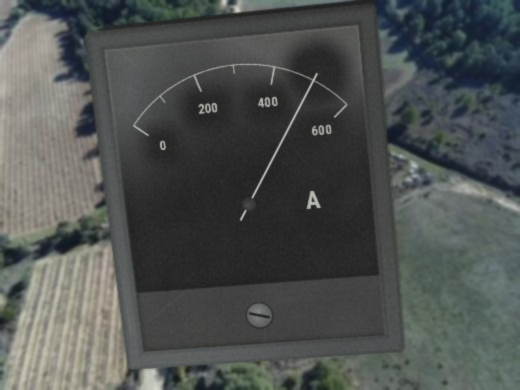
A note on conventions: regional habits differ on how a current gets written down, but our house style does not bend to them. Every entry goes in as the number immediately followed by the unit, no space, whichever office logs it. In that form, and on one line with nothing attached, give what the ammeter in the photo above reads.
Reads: 500A
